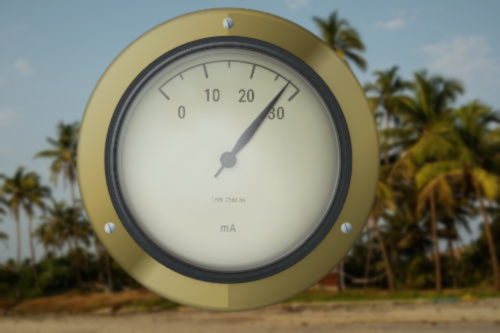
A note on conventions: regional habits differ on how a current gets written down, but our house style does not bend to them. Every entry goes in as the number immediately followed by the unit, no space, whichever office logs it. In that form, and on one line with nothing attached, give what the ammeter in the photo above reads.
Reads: 27.5mA
